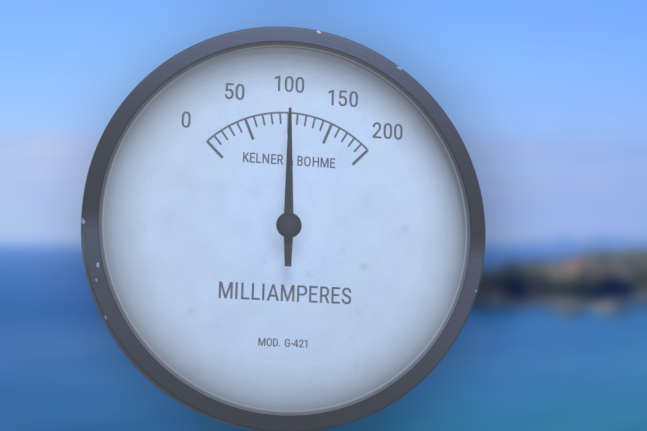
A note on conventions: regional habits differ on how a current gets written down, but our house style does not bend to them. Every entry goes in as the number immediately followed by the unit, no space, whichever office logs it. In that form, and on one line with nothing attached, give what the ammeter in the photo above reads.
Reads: 100mA
